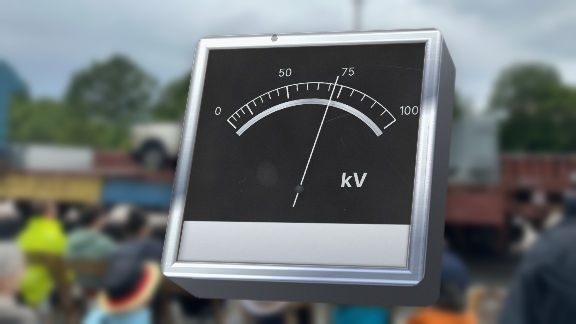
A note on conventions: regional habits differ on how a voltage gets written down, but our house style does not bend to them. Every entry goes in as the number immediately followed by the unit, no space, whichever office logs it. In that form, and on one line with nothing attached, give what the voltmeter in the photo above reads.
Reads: 72.5kV
